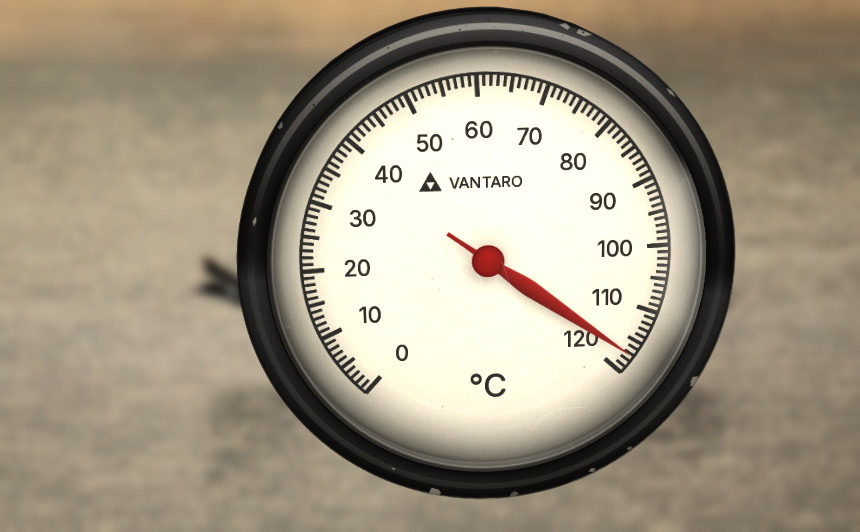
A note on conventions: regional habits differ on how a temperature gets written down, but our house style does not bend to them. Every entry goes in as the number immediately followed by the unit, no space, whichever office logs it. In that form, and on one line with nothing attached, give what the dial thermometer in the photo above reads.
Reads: 117°C
